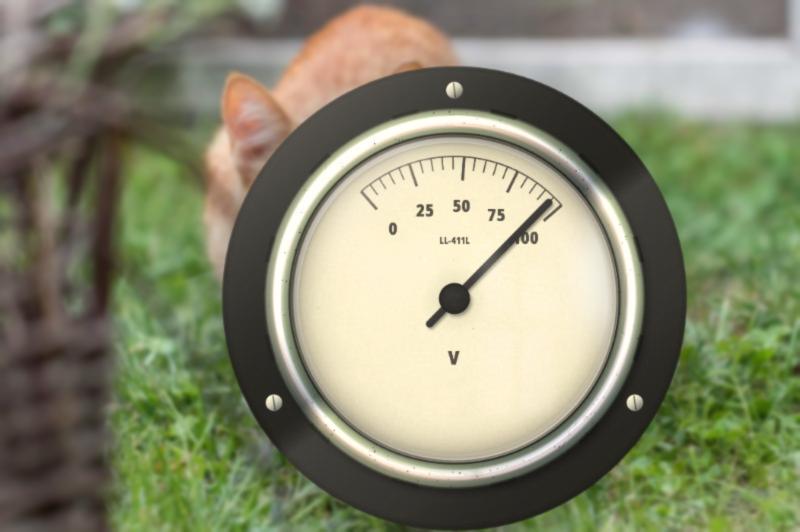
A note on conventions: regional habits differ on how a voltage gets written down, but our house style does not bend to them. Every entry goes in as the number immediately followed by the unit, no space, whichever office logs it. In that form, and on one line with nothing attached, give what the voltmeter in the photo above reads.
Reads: 95V
